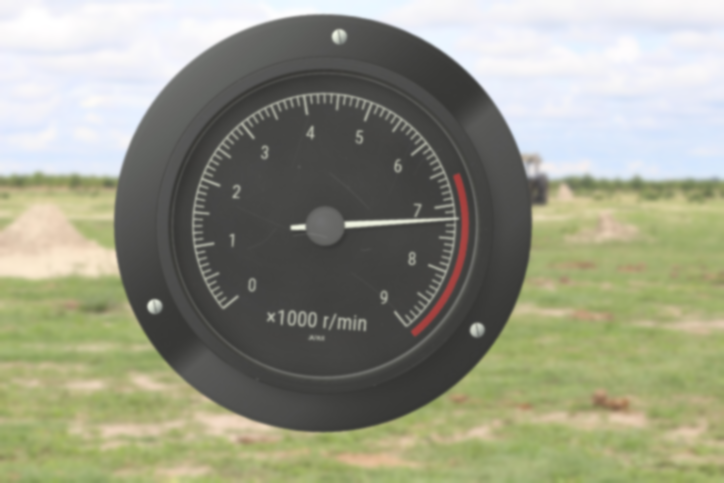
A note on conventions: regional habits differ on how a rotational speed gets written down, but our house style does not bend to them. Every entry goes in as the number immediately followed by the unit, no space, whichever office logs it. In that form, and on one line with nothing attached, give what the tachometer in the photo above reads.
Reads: 7200rpm
